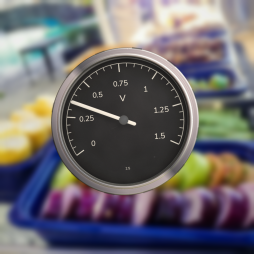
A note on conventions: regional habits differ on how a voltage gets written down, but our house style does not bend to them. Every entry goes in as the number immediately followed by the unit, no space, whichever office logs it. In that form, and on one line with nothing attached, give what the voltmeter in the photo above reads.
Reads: 0.35V
